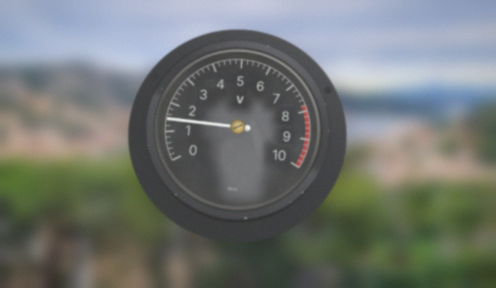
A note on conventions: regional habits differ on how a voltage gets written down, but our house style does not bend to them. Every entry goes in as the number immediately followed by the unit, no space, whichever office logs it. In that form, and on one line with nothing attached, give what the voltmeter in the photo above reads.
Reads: 1.4V
